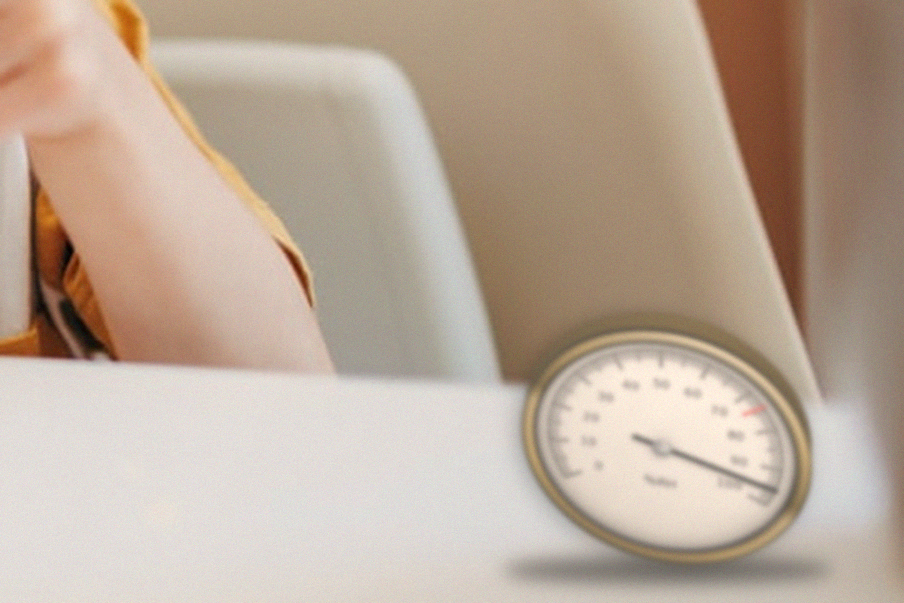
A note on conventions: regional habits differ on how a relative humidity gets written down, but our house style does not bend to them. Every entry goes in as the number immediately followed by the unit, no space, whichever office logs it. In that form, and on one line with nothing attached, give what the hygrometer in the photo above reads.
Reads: 95%
